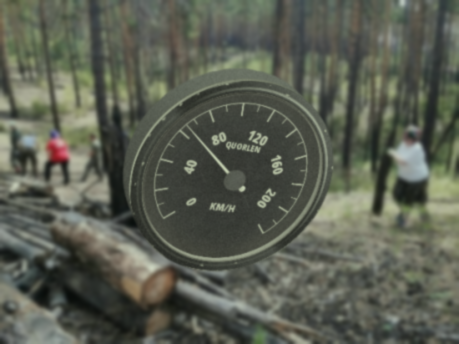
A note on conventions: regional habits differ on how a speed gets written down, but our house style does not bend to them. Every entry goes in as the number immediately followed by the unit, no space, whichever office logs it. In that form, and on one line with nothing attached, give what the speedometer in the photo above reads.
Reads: 65km/h
